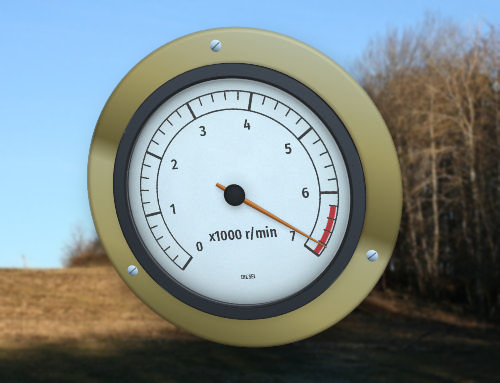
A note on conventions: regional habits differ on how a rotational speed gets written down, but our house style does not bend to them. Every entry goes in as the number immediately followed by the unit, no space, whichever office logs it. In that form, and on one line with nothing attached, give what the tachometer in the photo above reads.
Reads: 6800rpm
